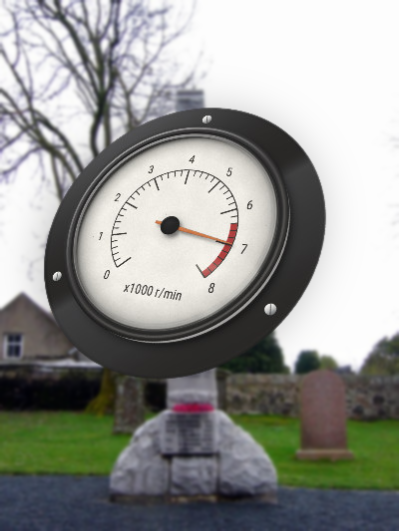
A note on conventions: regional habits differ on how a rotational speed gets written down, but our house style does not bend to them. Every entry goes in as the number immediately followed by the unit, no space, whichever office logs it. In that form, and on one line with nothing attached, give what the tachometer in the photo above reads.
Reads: 7000rpm
